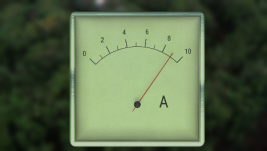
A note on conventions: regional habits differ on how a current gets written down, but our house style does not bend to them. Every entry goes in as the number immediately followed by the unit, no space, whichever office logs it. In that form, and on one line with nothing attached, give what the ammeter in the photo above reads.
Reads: 9A
